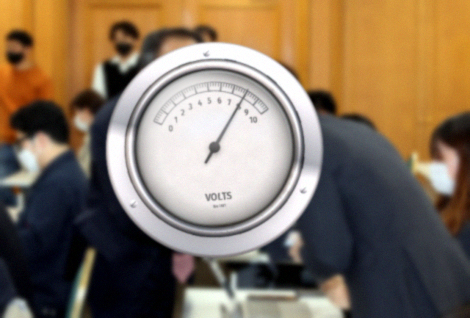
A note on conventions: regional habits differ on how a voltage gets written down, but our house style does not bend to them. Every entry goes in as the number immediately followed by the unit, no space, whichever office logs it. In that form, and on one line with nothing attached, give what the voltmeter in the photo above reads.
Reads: 8V
